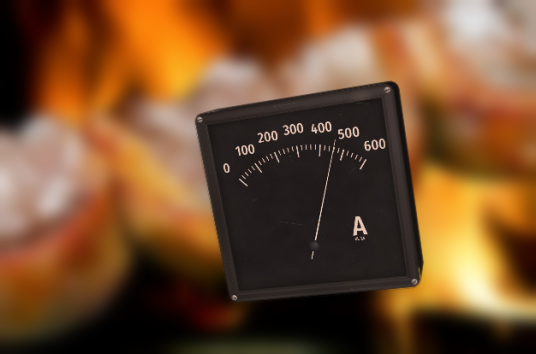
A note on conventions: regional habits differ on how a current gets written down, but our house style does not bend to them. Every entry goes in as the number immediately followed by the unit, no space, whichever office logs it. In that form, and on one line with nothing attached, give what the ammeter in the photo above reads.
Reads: 460A
